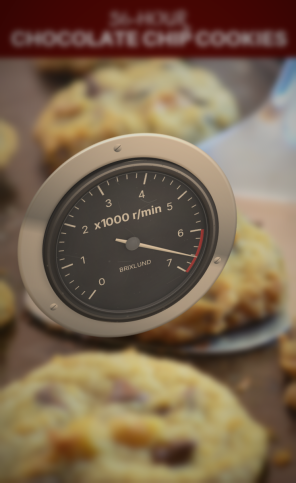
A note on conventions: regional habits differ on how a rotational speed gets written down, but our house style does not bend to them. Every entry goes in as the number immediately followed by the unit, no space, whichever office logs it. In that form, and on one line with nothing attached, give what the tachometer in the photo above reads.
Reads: 6600rpm
